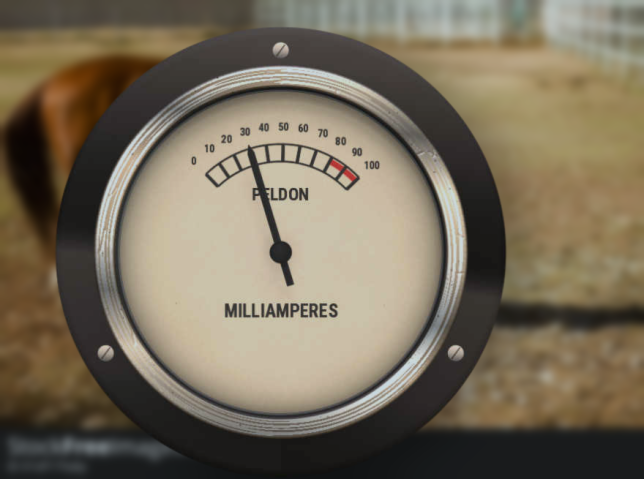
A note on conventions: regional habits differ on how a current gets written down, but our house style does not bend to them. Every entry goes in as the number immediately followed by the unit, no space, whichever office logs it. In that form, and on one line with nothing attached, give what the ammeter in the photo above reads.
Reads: 30mA
